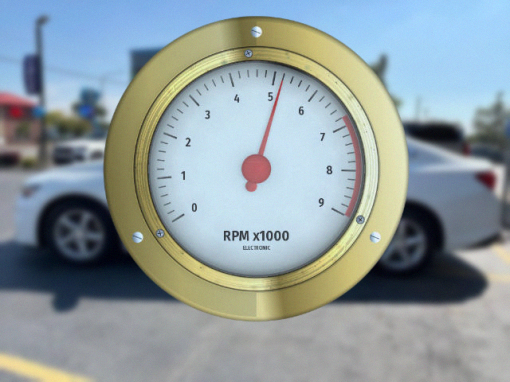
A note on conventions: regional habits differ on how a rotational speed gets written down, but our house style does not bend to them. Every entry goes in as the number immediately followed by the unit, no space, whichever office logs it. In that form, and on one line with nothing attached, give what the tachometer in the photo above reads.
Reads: 5200rpm
